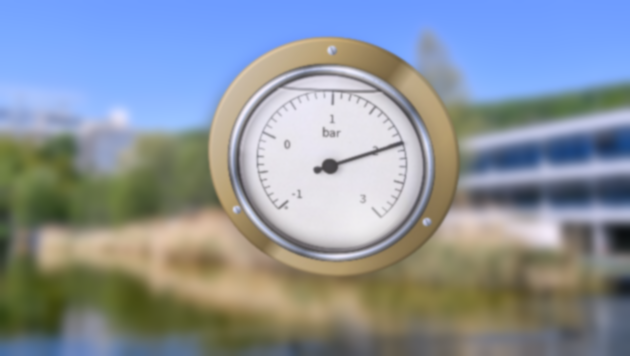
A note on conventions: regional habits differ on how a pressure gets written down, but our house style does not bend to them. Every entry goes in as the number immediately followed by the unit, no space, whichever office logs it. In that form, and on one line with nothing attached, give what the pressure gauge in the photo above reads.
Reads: 2bar
